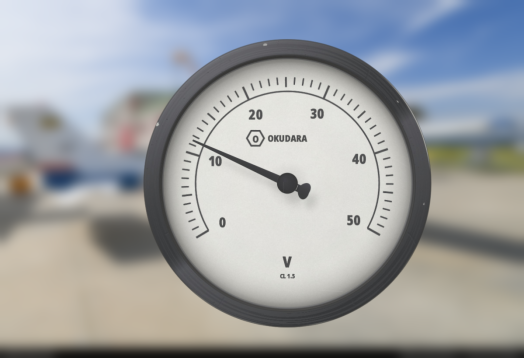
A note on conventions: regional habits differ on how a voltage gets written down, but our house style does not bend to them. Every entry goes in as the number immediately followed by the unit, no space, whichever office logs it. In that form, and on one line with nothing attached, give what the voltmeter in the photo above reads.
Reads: 11.5V
